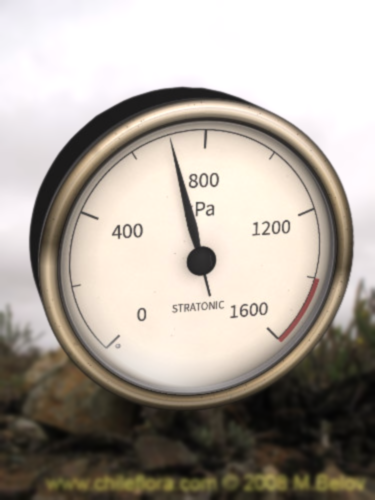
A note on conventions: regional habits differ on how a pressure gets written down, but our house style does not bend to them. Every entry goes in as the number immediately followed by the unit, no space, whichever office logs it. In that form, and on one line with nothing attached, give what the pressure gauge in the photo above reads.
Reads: 700kPa
